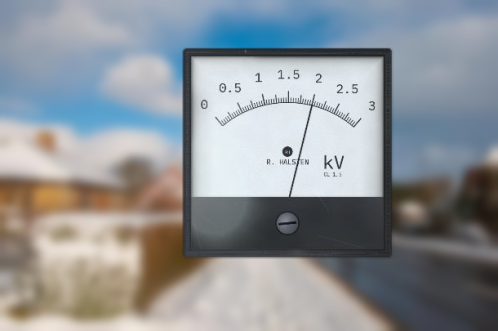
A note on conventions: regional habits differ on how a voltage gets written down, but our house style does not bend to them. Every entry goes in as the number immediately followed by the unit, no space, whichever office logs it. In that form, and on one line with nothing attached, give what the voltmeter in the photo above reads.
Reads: 2kV
